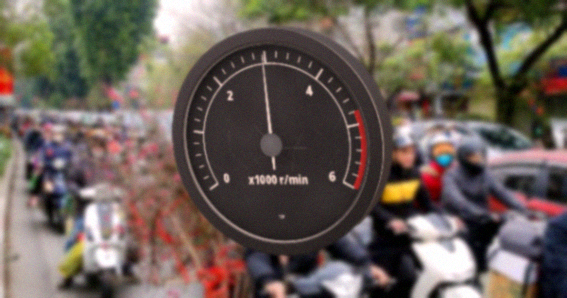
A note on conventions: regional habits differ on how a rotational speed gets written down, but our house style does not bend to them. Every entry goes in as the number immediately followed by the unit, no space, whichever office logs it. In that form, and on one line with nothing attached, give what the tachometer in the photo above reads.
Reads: 3000rpm
